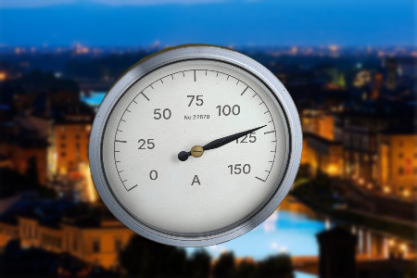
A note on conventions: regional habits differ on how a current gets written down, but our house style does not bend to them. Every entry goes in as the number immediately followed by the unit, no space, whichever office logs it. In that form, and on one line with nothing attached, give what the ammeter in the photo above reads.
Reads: 120A
